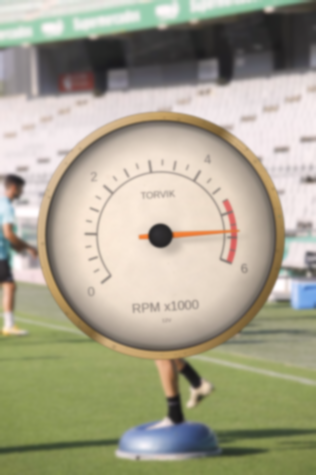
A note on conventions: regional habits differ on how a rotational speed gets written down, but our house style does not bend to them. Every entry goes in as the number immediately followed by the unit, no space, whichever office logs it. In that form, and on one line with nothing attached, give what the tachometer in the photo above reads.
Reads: 5375rpm
